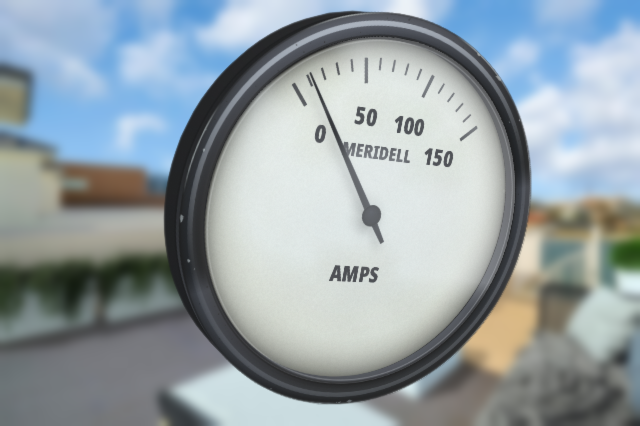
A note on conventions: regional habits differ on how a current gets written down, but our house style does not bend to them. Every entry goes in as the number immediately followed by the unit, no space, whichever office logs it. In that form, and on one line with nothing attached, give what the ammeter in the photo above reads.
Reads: 10A
